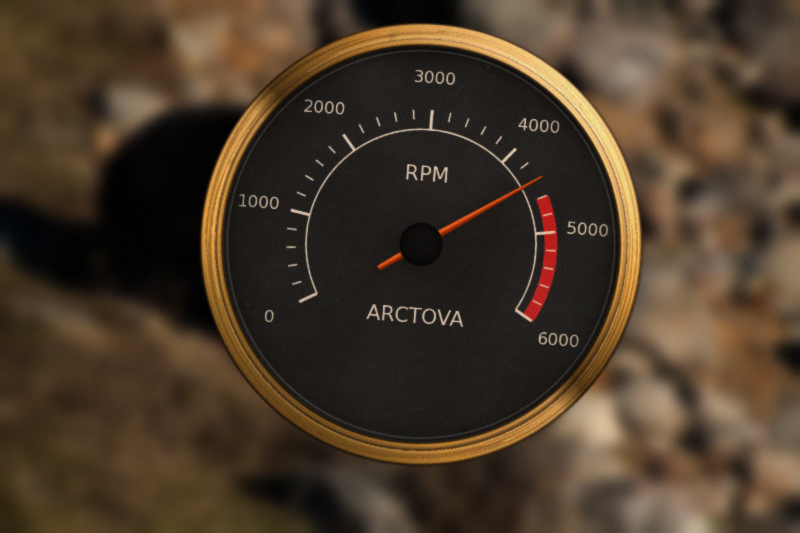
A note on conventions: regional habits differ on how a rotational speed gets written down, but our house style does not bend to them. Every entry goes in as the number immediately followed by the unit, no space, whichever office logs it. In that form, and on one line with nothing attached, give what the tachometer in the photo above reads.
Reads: 4400rpm
